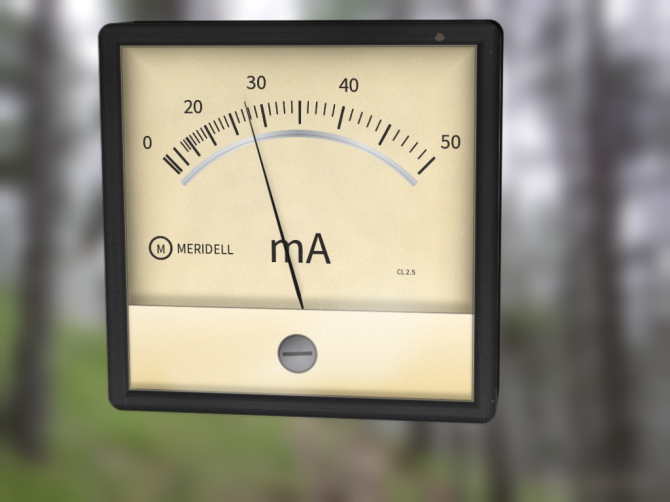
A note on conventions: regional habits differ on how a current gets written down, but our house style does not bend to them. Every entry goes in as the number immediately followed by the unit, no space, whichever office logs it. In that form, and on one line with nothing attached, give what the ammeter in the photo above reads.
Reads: 28mA
